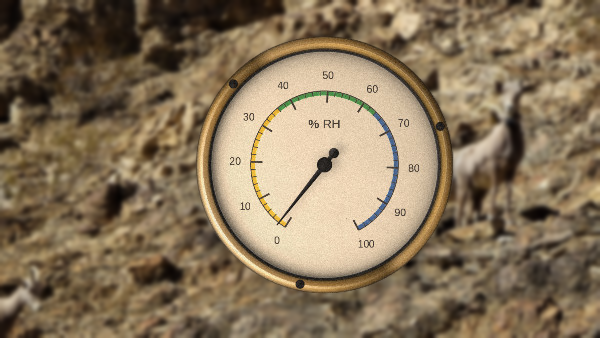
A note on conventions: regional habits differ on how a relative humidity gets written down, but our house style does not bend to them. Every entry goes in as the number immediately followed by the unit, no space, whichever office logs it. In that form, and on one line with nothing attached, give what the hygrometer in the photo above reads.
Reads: 2%
